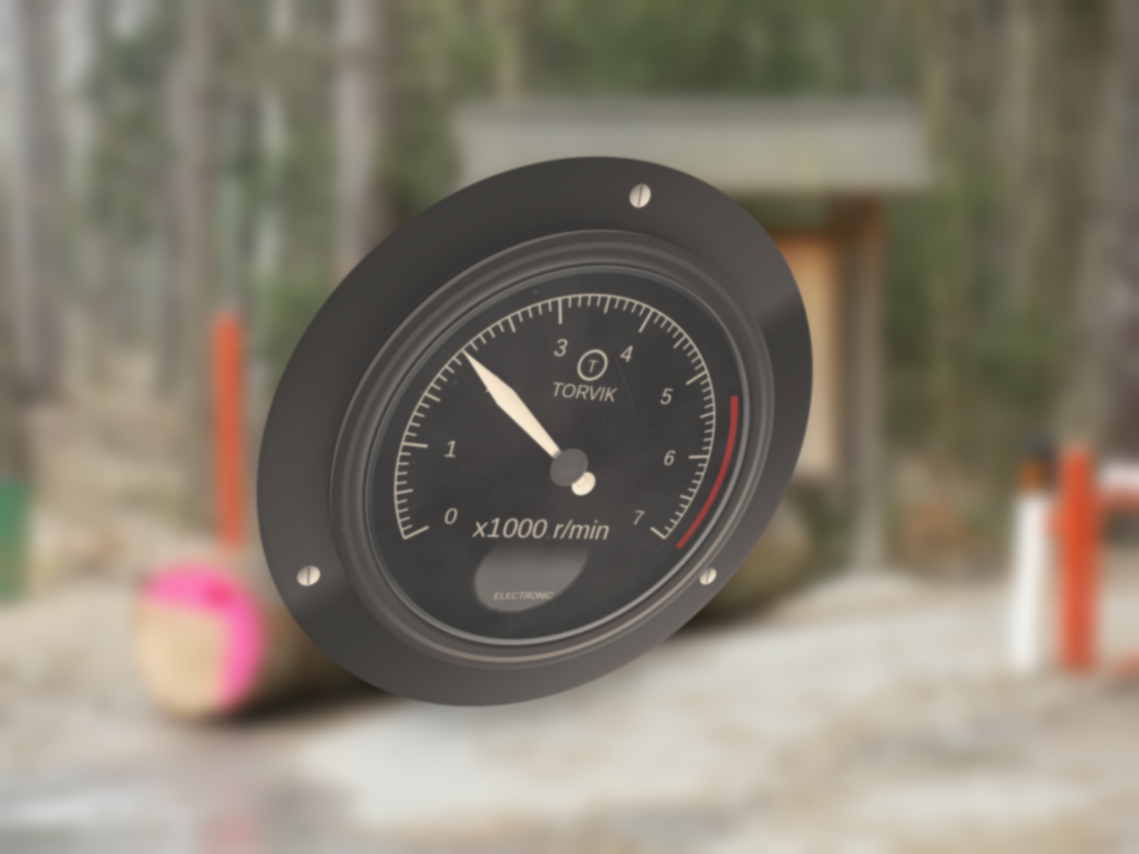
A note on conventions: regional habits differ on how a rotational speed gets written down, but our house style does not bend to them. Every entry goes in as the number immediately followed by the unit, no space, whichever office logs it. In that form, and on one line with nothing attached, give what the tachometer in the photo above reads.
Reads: 2000rpm
